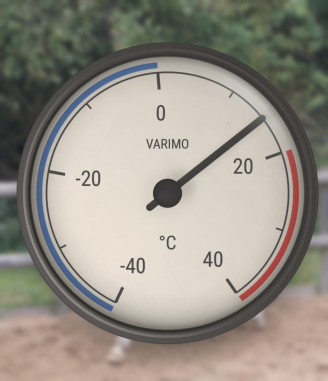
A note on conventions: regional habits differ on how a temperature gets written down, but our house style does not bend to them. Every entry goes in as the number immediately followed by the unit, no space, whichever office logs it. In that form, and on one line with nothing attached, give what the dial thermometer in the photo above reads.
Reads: 15°C
